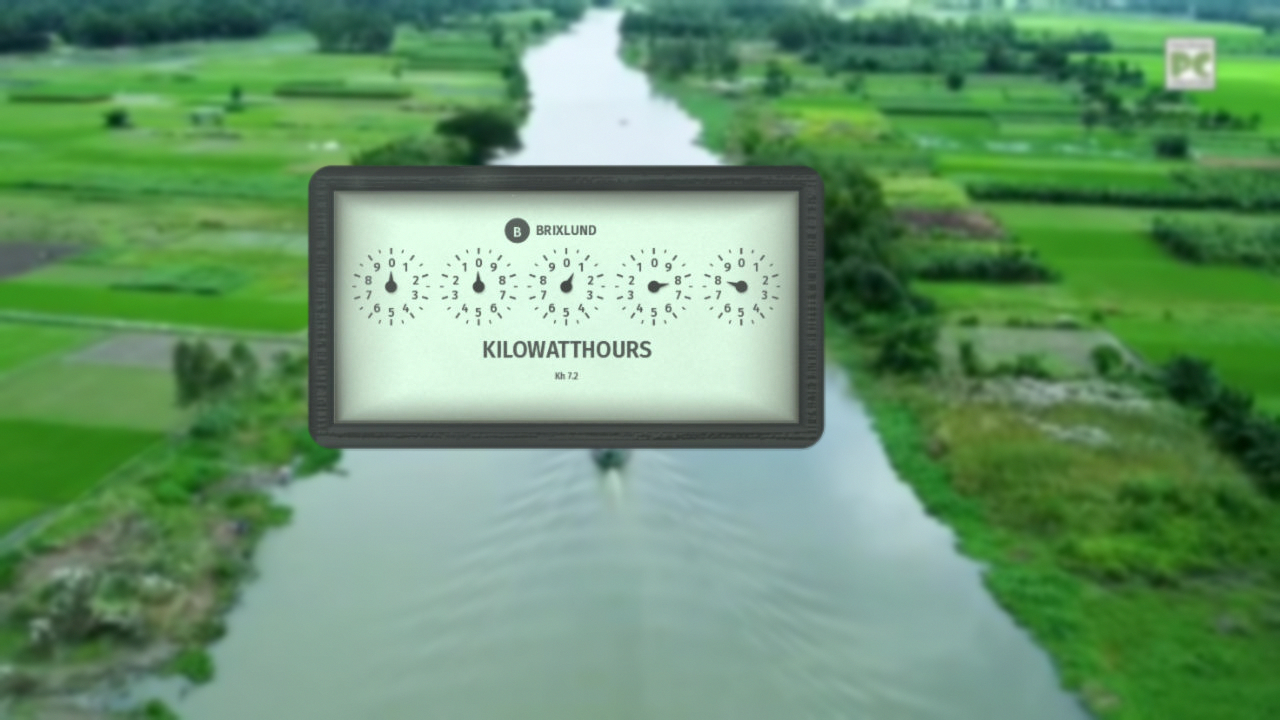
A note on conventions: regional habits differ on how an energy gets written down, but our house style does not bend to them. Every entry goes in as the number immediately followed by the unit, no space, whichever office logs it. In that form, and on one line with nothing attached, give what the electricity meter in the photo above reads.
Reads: 78kWh
